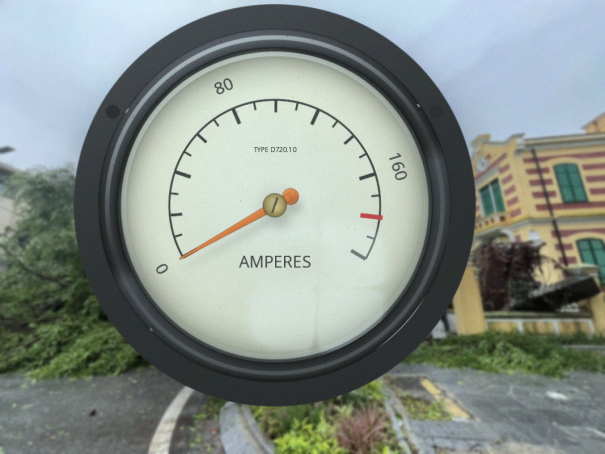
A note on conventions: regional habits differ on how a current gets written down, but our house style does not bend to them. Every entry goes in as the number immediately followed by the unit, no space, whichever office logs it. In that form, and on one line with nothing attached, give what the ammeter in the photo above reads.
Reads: 0A
